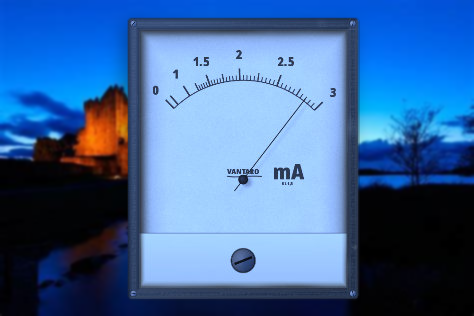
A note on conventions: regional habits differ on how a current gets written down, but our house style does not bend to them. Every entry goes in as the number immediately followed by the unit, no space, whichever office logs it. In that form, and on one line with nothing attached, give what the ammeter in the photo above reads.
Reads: 2.85mA
